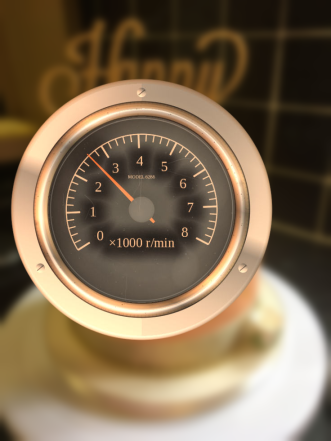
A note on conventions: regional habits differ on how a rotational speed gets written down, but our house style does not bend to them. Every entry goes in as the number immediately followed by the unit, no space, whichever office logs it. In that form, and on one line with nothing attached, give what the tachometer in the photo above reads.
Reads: 2600rpm
